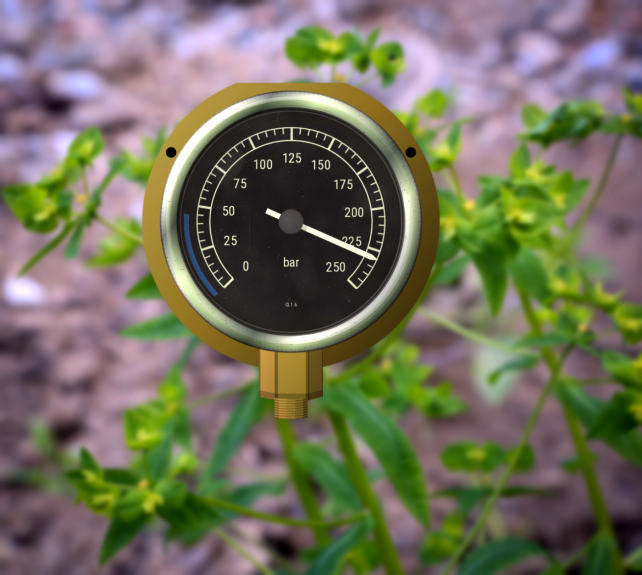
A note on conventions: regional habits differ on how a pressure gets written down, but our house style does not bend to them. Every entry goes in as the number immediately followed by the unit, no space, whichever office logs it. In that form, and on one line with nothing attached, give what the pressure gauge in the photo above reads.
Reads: 230bar
